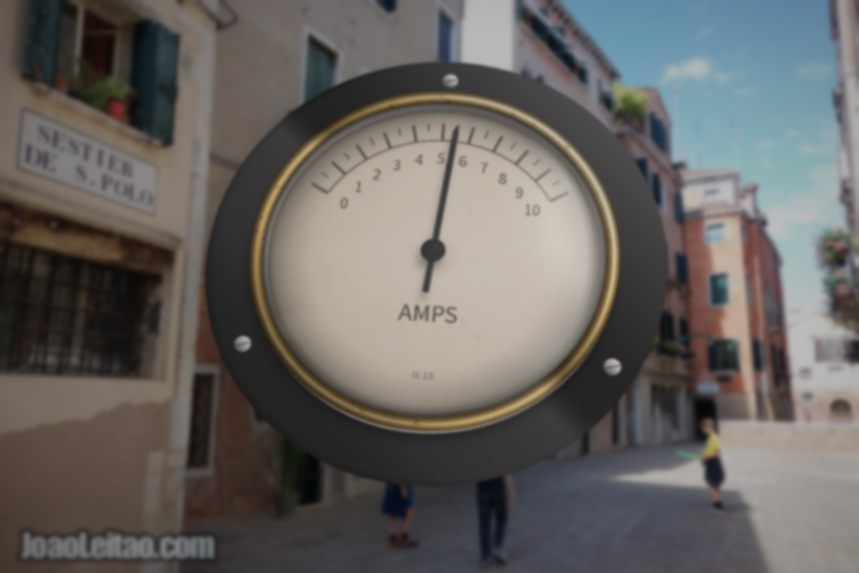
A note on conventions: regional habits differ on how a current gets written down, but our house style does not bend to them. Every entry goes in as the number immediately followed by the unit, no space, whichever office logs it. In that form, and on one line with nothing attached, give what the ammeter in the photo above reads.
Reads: 5.5A
